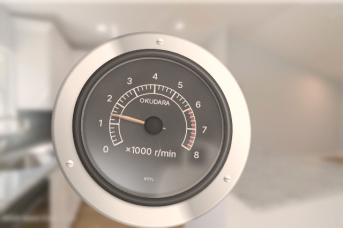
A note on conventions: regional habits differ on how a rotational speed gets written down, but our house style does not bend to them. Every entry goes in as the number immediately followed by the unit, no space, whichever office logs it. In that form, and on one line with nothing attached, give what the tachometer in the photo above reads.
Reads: 1400rpm
